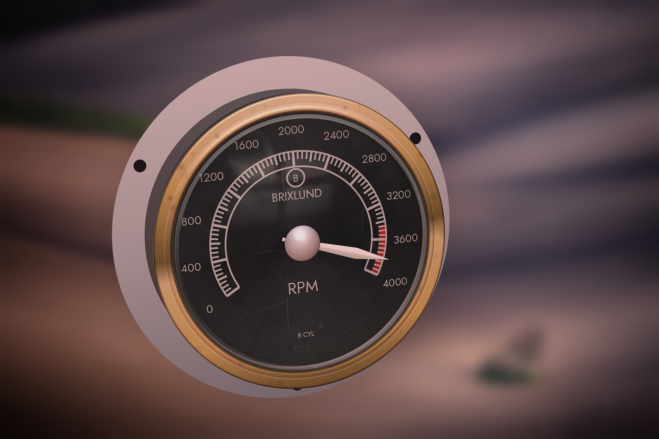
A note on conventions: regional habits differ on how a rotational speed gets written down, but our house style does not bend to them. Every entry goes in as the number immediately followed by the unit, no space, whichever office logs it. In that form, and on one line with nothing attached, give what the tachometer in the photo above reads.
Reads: 3800rpm
